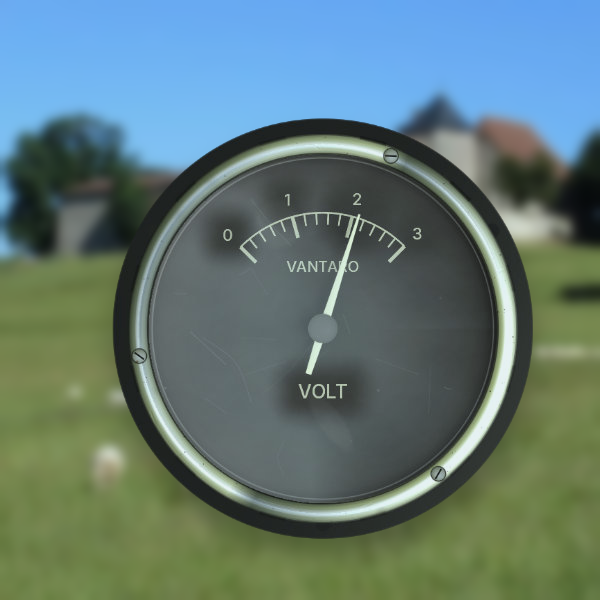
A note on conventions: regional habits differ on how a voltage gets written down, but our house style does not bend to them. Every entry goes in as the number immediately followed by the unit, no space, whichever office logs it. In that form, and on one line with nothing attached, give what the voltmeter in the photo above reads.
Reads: 2.1V
